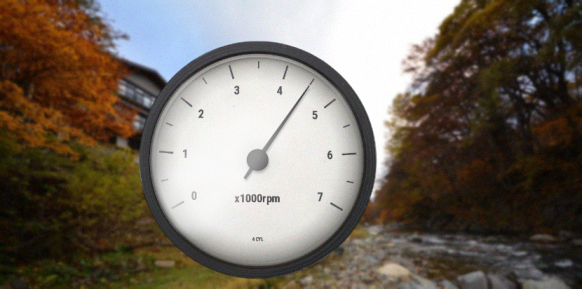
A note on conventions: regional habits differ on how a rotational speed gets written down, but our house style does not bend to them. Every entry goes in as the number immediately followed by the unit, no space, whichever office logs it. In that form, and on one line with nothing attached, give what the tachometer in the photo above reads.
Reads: 4500rpm
